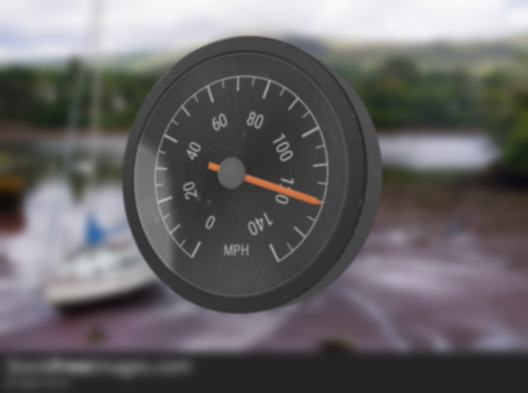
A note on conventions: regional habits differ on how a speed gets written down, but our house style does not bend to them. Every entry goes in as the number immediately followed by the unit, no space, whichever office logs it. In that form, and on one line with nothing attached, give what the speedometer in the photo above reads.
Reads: 120mph
